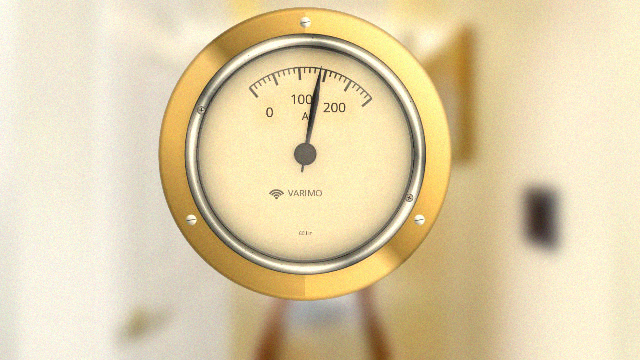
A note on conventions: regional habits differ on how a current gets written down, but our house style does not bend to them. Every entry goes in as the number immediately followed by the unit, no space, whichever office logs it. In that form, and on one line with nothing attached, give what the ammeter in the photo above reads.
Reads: 140A
